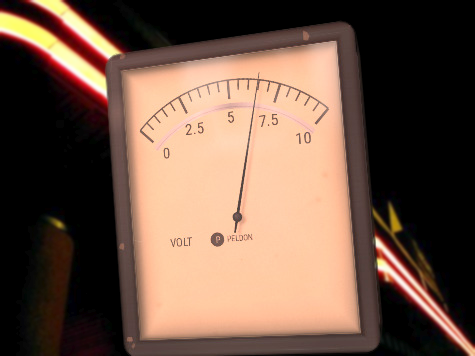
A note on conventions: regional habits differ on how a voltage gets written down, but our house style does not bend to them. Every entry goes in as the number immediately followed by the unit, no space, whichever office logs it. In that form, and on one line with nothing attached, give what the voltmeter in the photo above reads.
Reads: 6.5V
